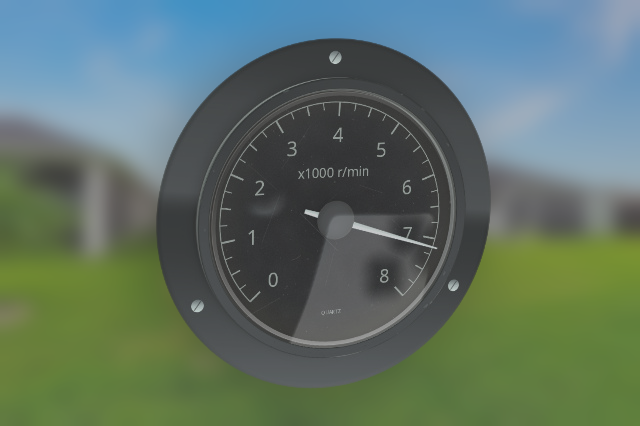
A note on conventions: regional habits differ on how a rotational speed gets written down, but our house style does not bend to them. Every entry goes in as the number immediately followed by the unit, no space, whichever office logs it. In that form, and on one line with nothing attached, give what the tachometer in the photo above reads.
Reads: 7125rpm
